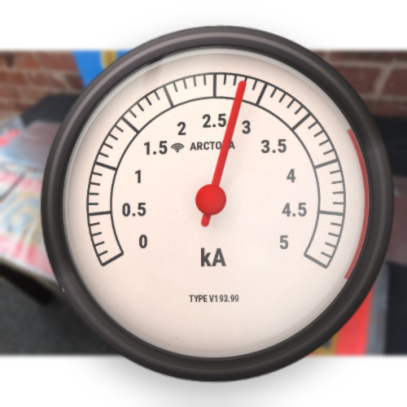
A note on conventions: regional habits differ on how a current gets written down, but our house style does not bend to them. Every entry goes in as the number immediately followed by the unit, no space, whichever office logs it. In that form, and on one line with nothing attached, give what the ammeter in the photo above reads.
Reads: 2.8kA
